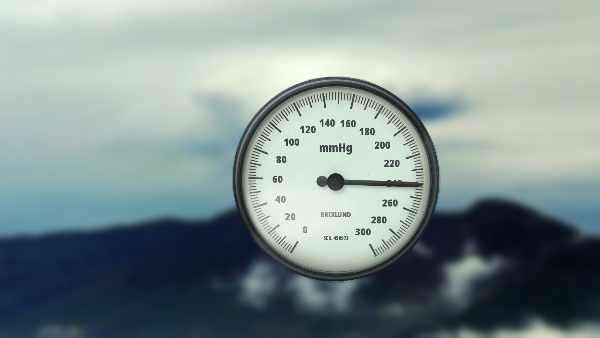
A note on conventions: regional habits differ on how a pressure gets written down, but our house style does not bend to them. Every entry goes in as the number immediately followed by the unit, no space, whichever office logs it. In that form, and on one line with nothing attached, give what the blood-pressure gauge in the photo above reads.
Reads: 240mmHg
